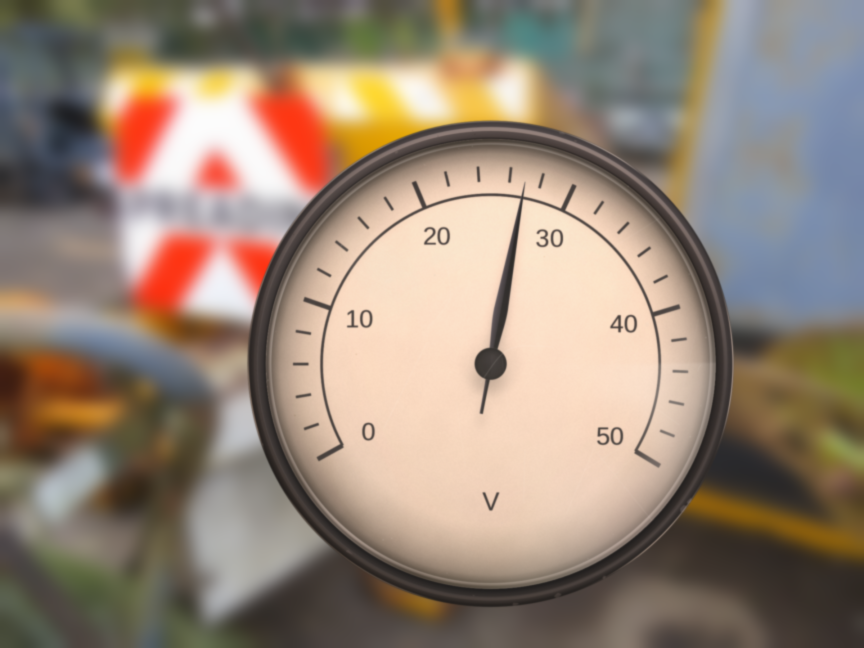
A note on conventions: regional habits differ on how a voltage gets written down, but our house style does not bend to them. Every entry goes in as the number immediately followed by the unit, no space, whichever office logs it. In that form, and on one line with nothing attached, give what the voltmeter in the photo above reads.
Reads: 27V
